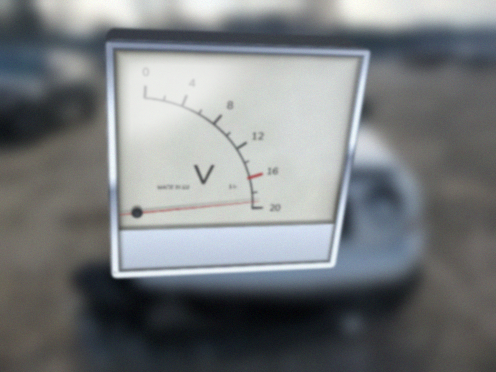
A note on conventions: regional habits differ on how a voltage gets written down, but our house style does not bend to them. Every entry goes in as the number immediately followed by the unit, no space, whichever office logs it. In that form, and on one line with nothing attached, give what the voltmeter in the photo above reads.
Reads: 19V
